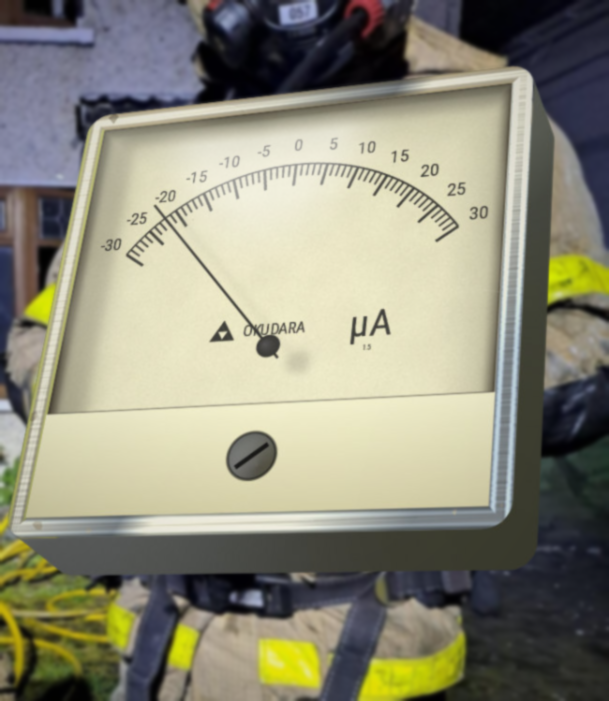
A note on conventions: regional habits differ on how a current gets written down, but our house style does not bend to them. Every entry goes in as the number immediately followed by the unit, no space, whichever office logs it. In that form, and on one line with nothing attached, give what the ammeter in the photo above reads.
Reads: -22µA
